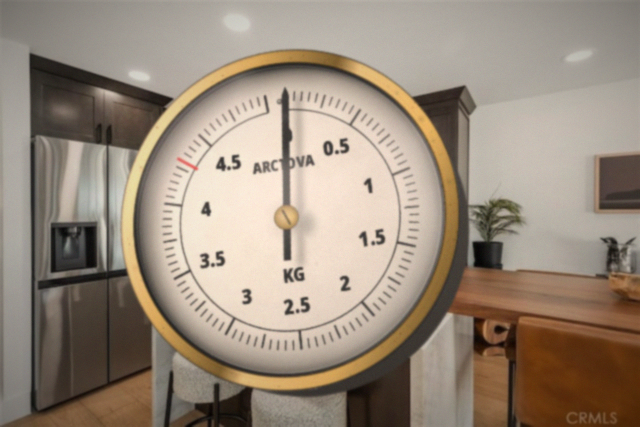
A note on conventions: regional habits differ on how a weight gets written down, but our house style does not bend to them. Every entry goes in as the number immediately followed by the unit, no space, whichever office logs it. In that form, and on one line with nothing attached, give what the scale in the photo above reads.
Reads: 0kg
